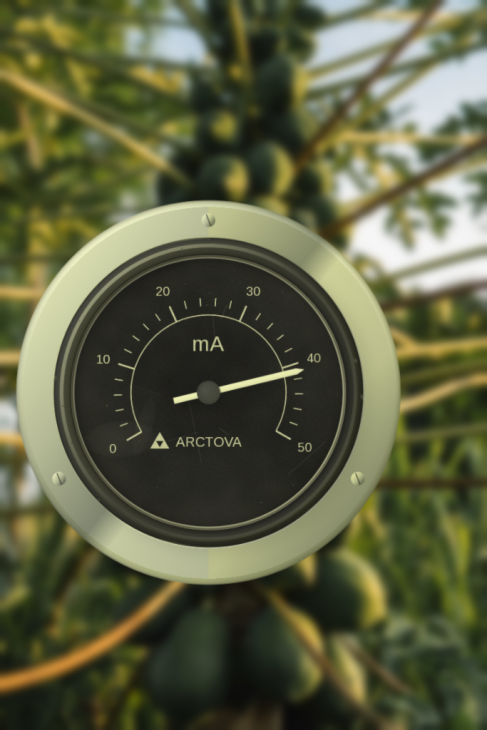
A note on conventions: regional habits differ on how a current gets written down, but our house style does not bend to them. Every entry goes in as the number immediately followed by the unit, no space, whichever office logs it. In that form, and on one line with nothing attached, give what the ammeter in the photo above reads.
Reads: 41mA
